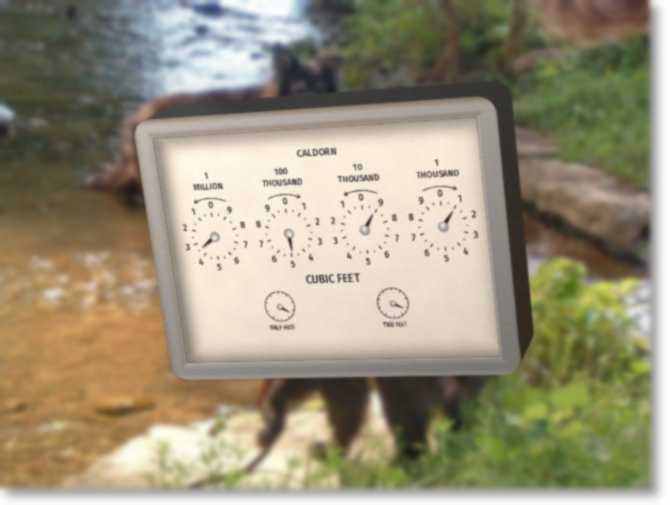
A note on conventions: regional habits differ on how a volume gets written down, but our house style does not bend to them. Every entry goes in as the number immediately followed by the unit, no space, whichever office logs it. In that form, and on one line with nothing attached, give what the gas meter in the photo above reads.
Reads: 349100ft³
